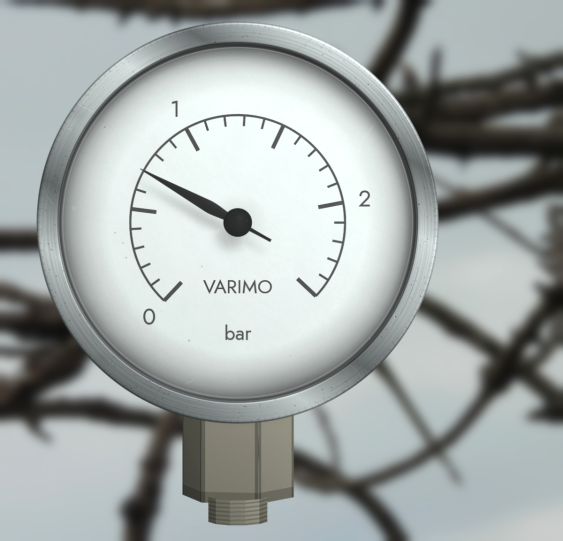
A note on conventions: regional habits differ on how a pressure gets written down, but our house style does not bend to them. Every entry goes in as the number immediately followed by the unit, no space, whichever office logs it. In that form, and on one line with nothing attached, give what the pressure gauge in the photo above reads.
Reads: 0.7bar
